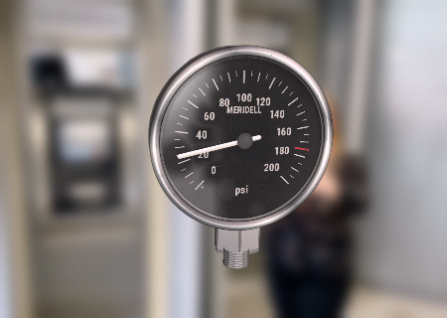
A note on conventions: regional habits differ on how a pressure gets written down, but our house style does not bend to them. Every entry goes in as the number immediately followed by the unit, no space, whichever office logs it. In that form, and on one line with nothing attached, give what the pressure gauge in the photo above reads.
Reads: 25psi
